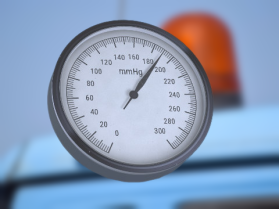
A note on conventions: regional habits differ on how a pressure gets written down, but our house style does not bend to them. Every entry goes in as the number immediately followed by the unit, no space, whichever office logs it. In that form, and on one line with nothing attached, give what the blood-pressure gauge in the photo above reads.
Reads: 190mmHg
